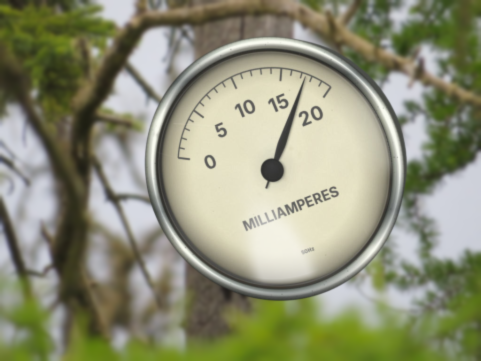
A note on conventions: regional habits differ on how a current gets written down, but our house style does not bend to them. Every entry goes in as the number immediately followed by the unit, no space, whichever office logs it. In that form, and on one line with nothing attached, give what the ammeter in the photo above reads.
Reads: 17.5mA
